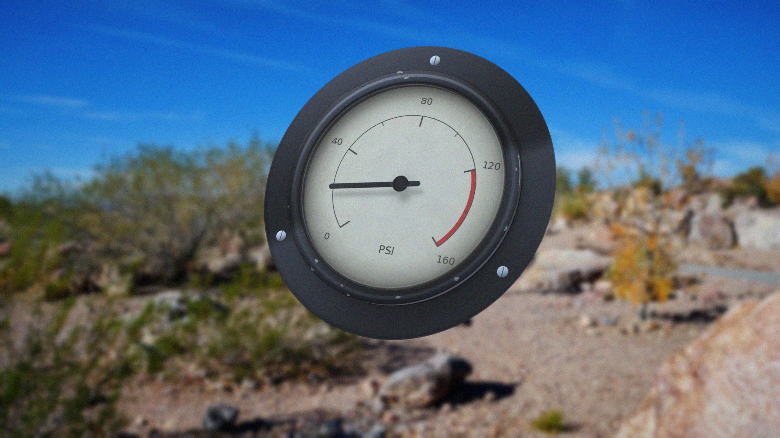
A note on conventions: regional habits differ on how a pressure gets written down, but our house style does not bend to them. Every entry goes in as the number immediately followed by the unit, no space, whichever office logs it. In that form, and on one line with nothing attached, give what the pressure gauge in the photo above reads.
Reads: 20psi
